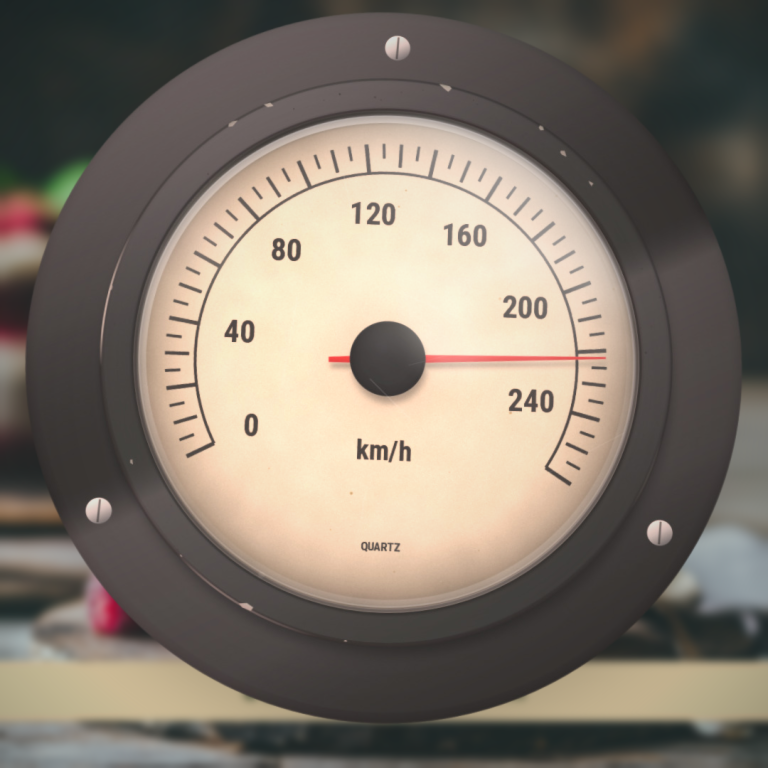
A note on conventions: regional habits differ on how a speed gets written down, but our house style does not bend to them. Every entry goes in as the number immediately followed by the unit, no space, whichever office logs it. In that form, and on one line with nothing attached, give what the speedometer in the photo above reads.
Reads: 222.5km/h
